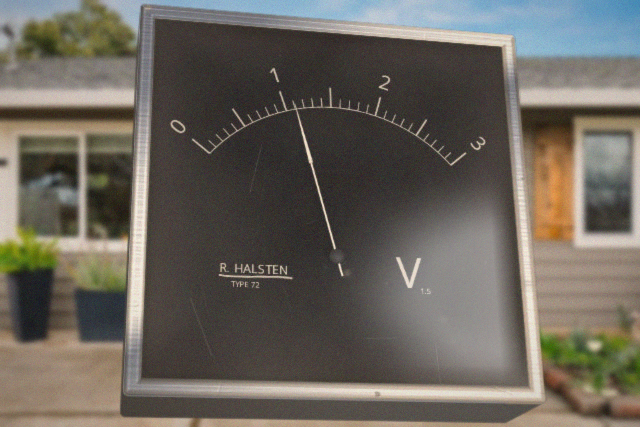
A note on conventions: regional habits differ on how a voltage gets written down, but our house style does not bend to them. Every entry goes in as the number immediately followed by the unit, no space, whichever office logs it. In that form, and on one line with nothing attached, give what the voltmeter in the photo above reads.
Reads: 1.1V
